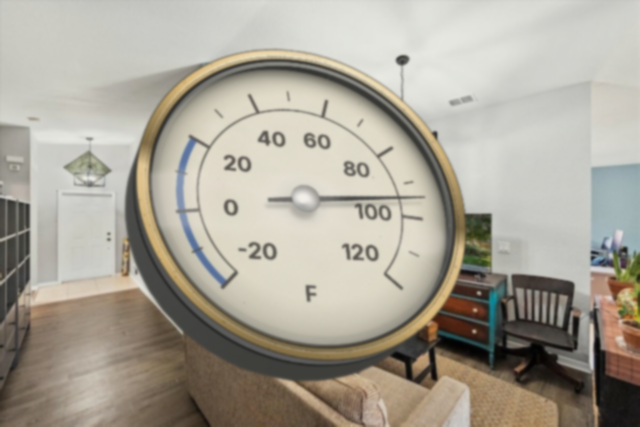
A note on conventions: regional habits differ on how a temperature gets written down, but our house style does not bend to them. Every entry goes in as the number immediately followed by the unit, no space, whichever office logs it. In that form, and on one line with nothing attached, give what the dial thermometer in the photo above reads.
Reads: 95°F
